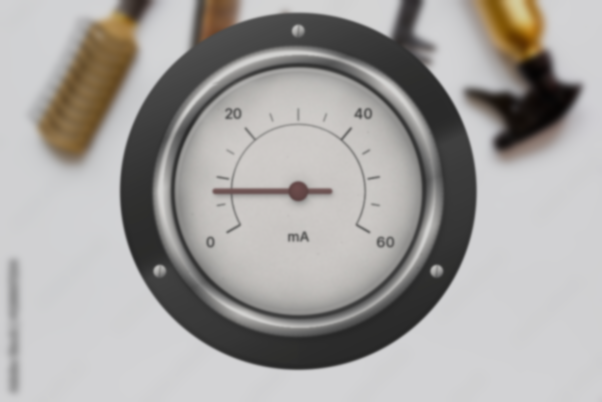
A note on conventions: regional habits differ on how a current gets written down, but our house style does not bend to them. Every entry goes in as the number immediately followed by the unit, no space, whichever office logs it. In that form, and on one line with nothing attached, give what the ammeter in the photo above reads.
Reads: 7.5mA
